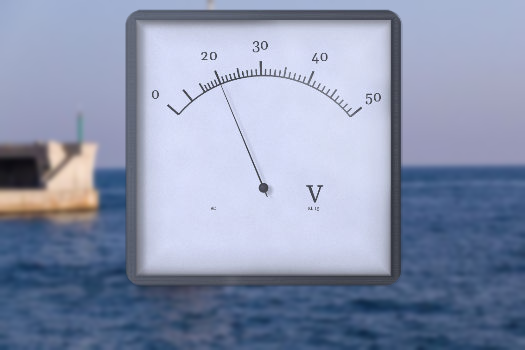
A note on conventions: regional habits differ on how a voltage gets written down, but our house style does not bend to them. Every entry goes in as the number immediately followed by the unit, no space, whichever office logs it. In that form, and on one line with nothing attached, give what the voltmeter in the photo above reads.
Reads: 20V
